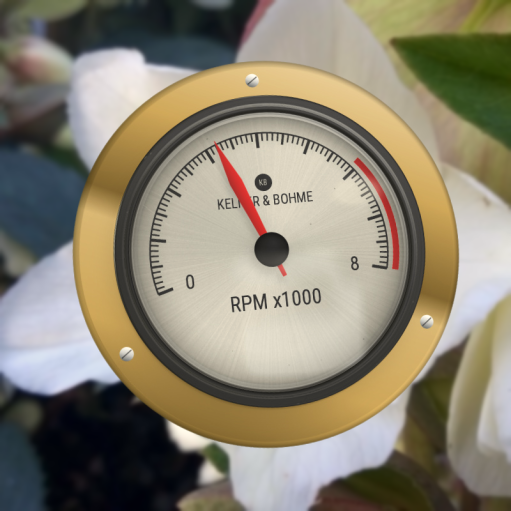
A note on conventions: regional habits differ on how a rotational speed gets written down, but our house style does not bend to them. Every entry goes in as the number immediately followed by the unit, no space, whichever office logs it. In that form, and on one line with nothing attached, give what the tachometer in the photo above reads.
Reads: 3200rpm
